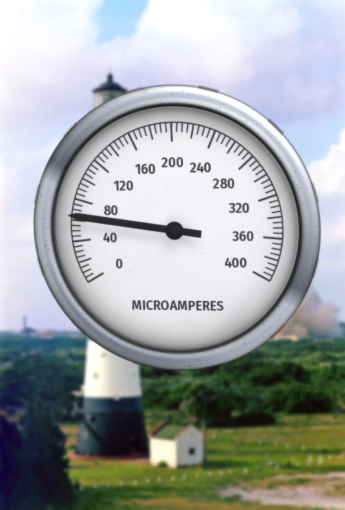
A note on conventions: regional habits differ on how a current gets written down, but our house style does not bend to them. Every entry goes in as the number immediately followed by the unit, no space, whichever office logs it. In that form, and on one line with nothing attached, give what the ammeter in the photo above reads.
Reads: 65µA
